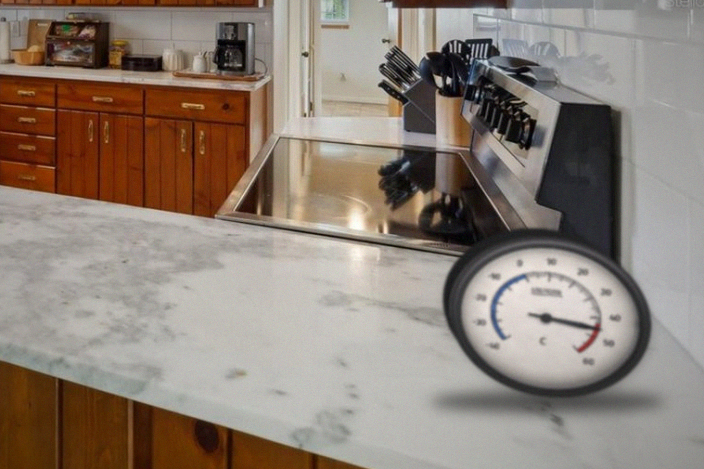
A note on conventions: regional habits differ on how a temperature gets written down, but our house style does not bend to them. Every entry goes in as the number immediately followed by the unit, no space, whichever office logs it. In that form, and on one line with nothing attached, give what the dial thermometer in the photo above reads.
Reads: 45°C
